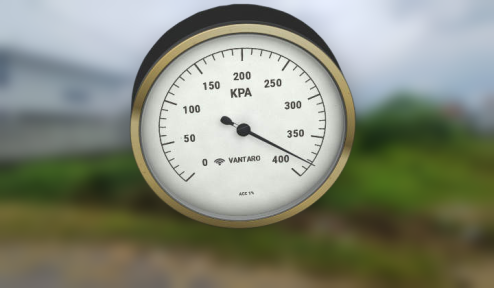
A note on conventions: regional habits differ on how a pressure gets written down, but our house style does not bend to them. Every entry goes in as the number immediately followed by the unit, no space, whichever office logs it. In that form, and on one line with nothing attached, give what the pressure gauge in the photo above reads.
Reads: 380kPa
